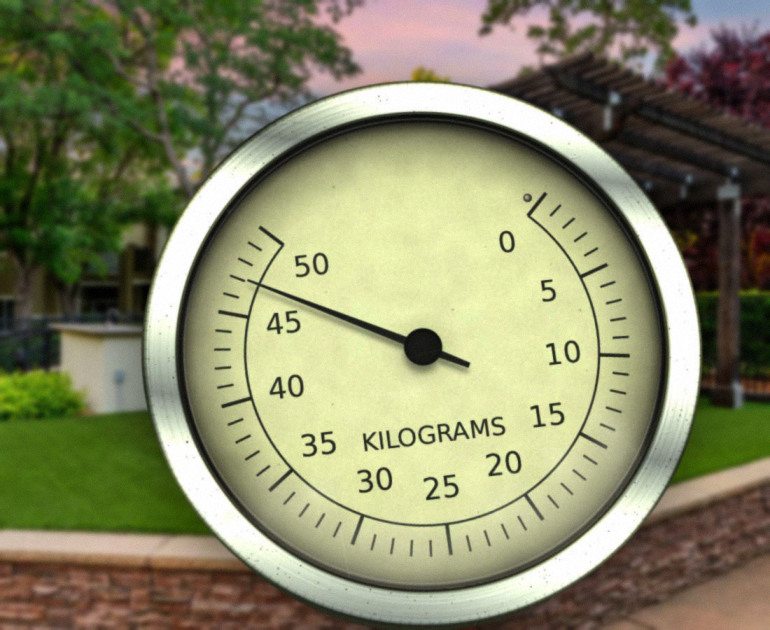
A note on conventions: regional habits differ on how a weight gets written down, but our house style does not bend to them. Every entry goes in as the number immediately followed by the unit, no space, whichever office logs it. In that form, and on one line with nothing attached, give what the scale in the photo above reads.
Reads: 47kg
